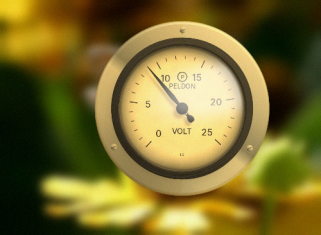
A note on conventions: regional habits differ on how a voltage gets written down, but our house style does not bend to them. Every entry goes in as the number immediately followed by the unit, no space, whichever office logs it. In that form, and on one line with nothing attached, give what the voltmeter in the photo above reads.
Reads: 9V
